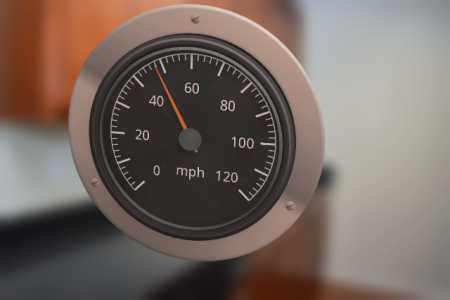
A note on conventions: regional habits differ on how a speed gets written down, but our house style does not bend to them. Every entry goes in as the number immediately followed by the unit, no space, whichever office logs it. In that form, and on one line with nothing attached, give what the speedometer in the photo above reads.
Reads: 48mph
